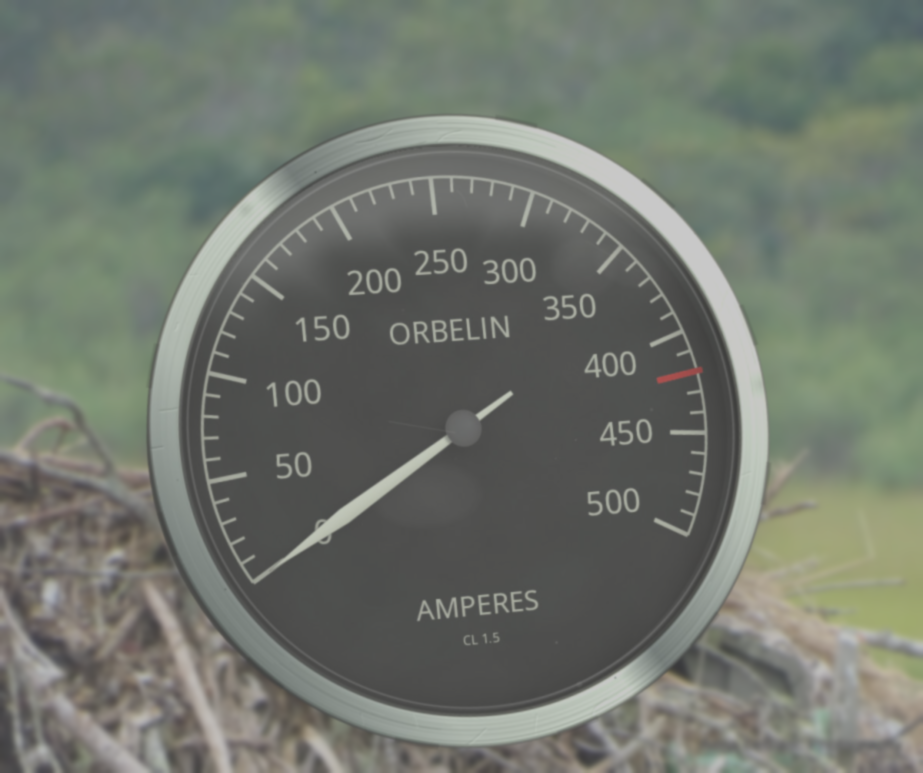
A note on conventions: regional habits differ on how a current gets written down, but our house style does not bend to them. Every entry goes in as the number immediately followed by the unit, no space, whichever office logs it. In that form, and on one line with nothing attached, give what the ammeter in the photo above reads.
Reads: 0A
